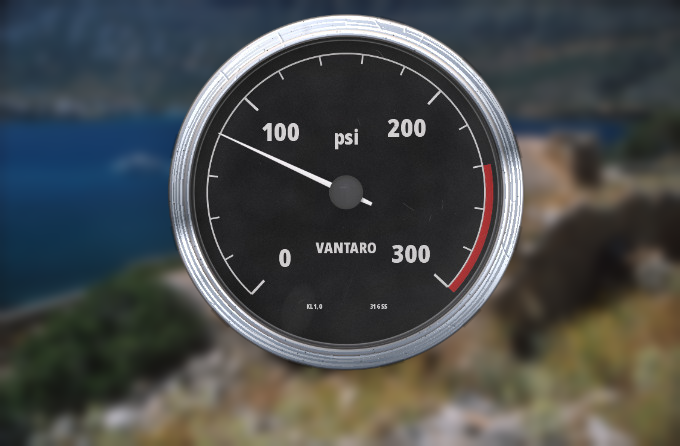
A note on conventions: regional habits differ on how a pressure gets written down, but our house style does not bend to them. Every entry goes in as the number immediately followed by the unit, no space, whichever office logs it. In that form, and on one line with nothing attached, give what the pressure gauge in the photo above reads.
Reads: 80psi
